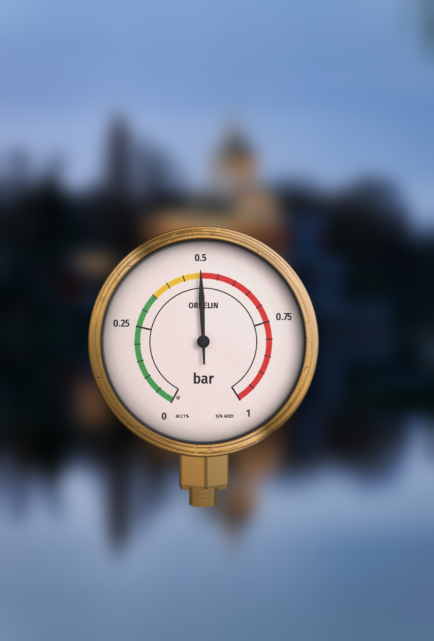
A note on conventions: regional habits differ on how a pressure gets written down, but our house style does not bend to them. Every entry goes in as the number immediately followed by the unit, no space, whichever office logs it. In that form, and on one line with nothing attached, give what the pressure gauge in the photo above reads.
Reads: 0.5bar
